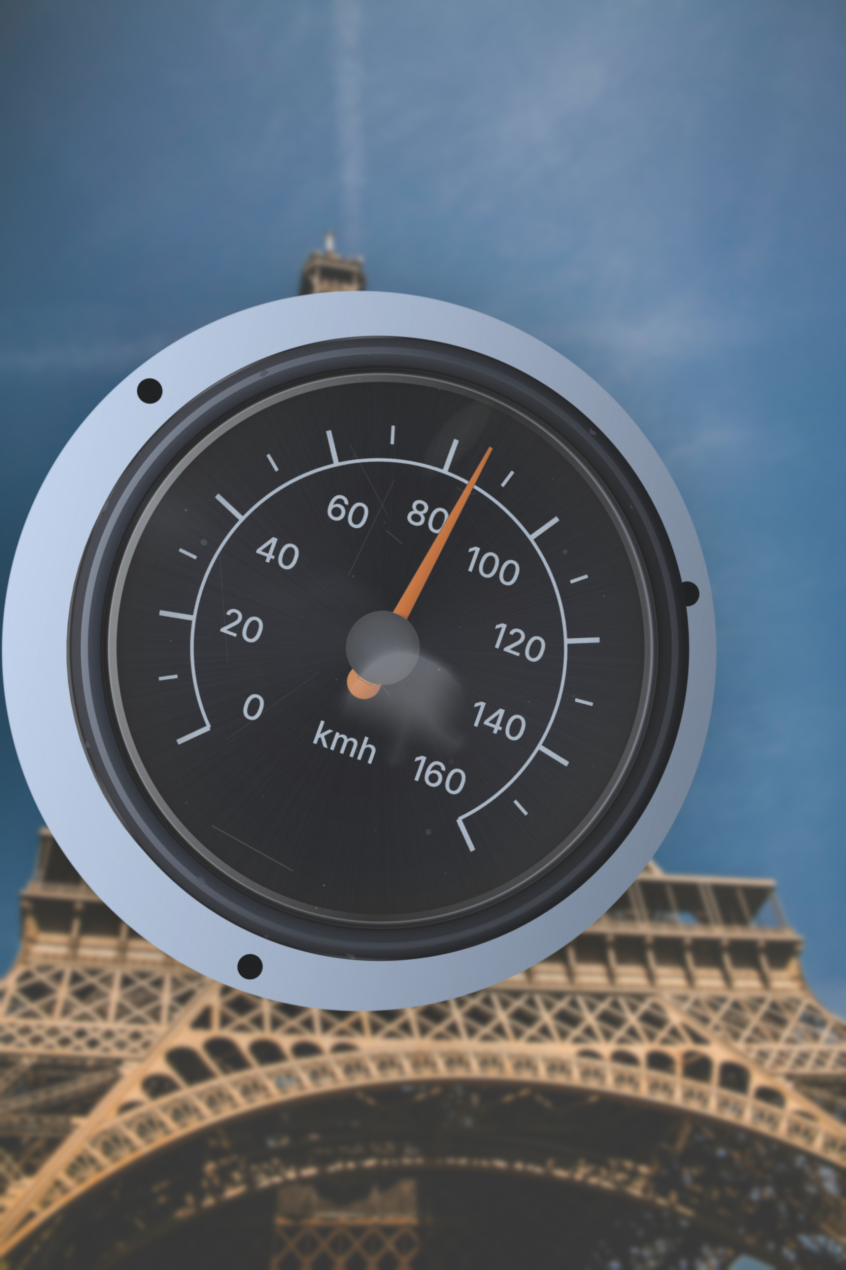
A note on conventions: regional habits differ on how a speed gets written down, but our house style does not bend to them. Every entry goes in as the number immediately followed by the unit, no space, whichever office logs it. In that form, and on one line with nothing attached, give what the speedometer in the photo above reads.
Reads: 85km/h
